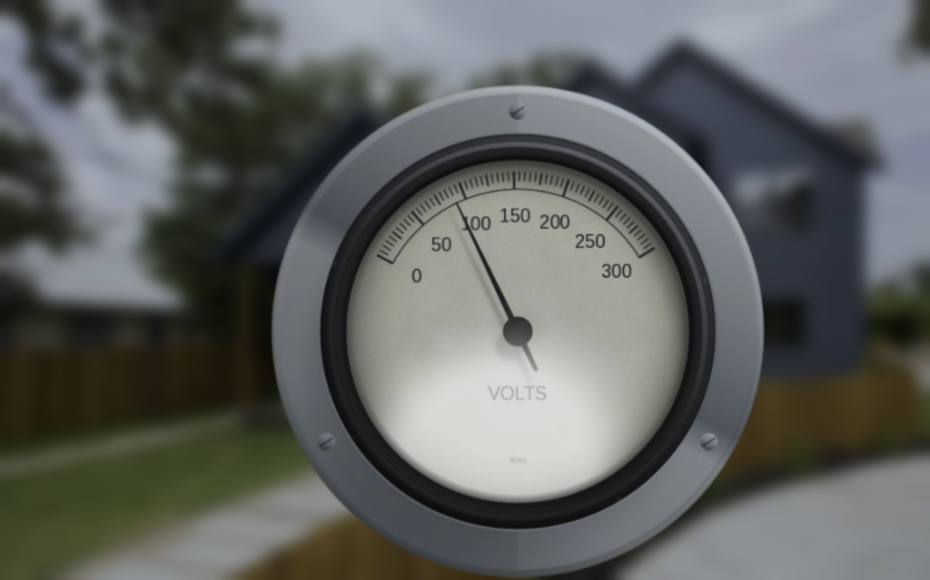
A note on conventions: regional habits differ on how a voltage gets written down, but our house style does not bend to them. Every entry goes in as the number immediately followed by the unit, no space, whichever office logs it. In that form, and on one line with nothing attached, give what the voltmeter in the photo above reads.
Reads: 90V
